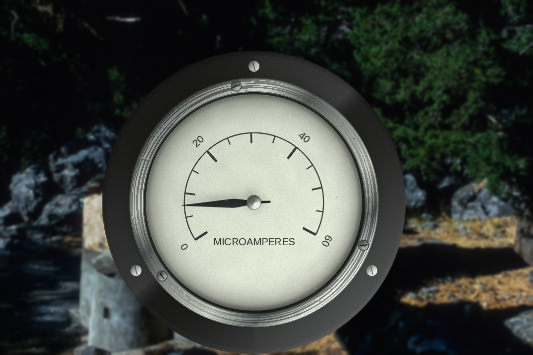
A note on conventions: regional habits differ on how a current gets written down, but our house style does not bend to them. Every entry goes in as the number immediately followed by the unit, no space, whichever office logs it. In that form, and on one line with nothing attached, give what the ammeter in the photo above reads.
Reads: 7.5µA
